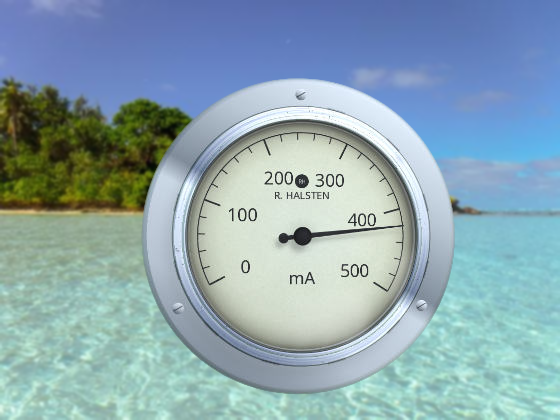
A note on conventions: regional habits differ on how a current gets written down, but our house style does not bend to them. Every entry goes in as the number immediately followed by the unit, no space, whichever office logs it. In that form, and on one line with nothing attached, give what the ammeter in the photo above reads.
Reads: 420mA
